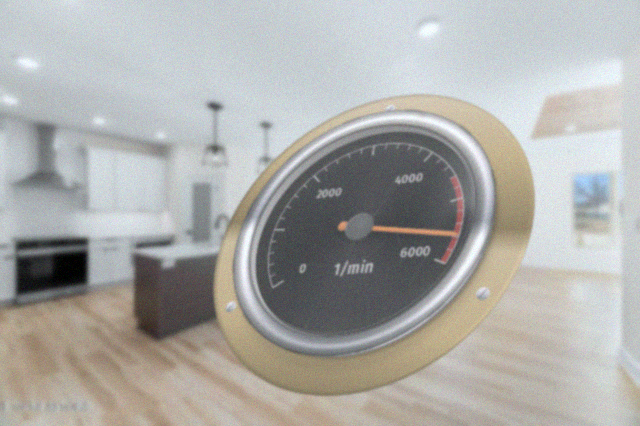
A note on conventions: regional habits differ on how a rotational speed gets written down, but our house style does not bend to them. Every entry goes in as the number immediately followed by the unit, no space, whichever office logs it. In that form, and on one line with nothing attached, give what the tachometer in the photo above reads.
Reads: 5600rpm
